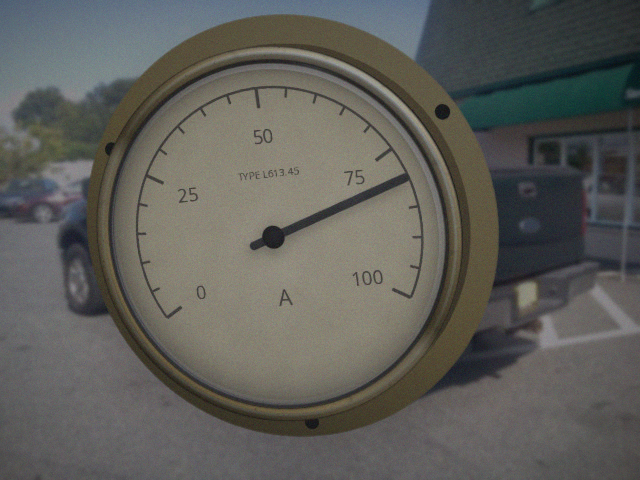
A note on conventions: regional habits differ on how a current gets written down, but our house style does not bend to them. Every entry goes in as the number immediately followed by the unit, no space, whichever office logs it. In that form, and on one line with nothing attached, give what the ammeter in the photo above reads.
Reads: 80A
